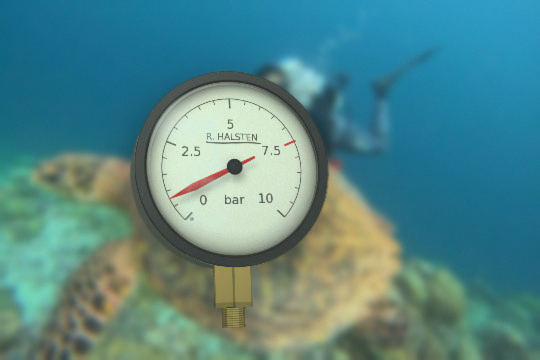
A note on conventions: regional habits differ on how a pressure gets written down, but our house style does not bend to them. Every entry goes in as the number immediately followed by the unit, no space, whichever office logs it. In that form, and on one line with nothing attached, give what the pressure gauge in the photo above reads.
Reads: 0.75bar
